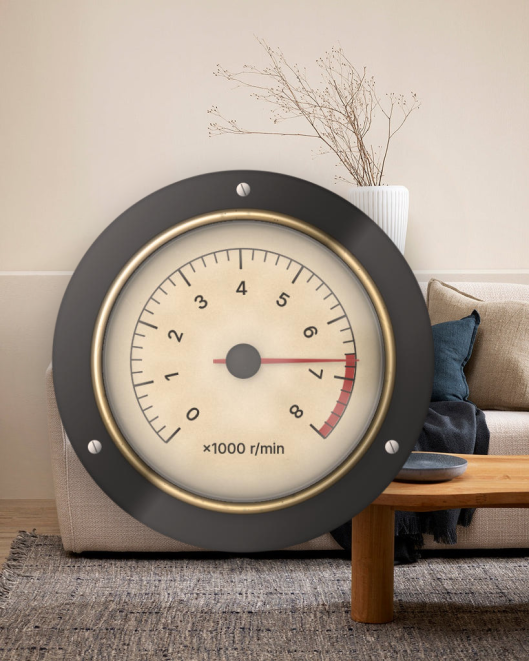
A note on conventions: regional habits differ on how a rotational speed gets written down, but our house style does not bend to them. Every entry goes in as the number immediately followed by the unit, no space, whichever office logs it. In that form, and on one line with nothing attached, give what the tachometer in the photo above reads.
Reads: 6700rpm
